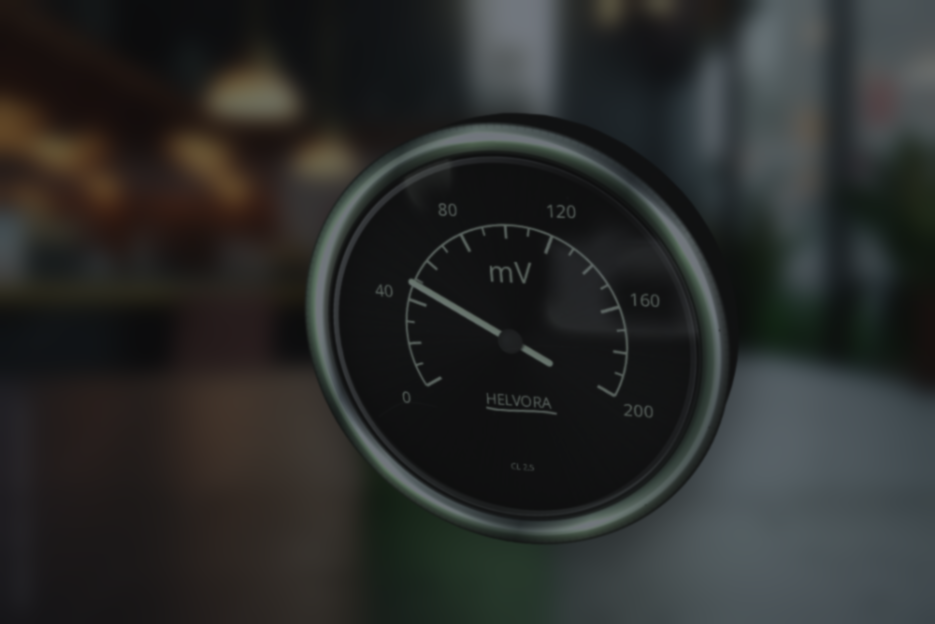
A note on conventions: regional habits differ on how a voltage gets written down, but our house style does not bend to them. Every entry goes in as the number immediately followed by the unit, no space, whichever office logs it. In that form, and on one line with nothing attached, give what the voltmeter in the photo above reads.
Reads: 50mV
